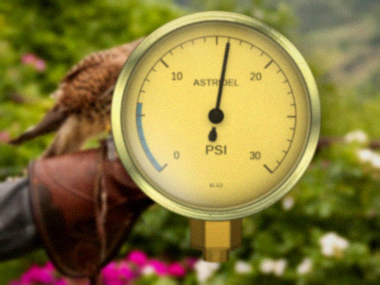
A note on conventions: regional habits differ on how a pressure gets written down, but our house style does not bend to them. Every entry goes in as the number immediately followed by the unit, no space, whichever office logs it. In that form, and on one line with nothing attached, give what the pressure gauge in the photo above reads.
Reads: 16psi
